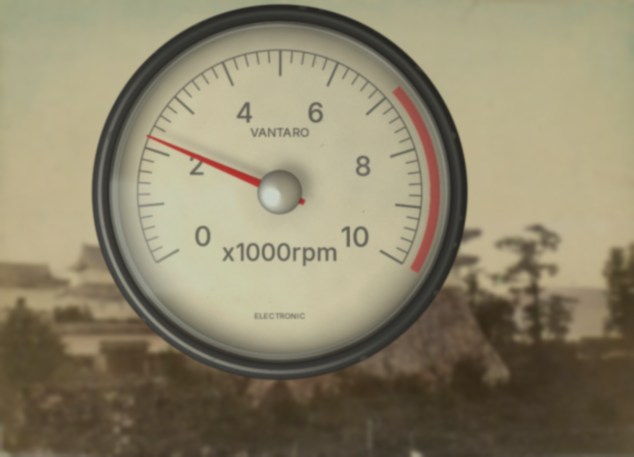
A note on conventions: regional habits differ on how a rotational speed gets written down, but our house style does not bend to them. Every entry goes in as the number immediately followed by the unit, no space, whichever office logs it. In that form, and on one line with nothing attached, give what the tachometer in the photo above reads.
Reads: 2200rpm
